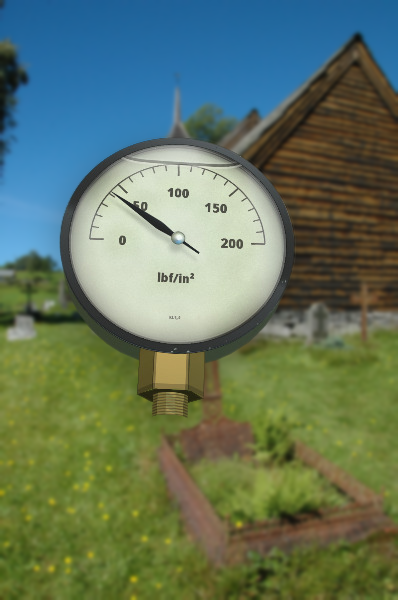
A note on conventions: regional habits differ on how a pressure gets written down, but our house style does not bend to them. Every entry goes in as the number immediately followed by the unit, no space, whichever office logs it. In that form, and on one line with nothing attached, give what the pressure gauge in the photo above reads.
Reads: 40psi
